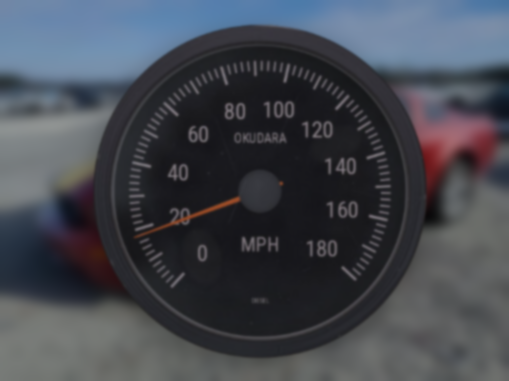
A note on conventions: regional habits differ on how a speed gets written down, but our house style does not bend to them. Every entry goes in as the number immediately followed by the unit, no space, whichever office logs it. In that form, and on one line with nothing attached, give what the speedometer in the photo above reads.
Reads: 18mph
